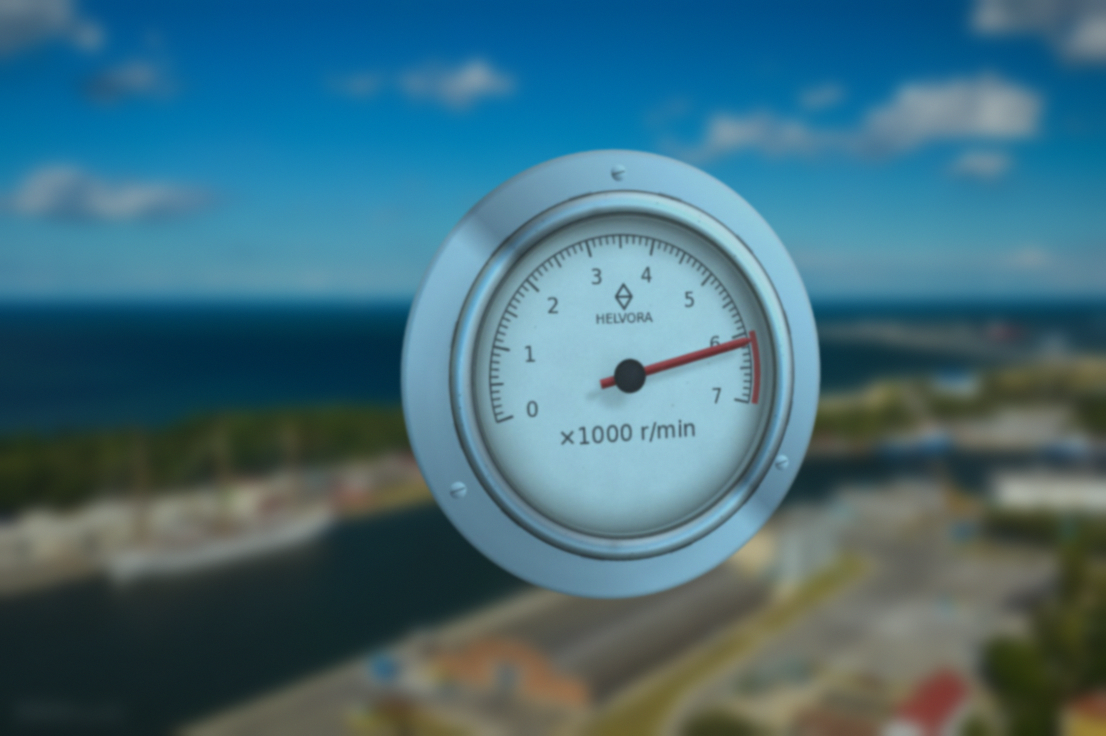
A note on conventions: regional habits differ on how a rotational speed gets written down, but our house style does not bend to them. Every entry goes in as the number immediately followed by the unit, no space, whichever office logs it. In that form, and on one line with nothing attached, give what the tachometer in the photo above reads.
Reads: 6100rpm
